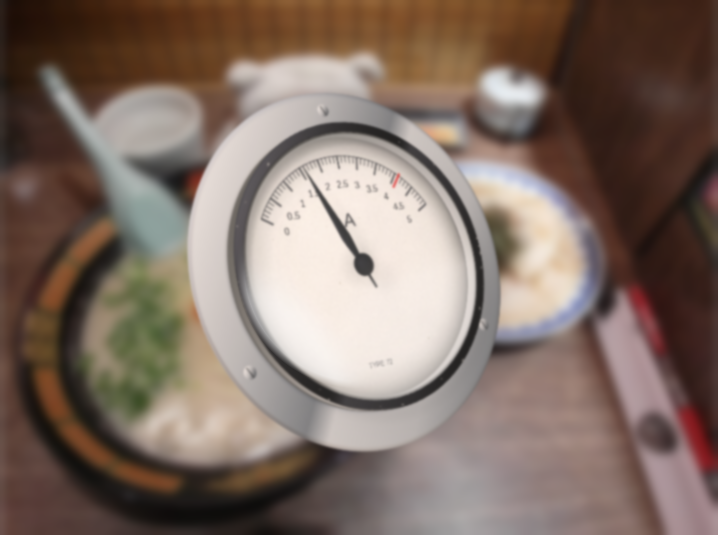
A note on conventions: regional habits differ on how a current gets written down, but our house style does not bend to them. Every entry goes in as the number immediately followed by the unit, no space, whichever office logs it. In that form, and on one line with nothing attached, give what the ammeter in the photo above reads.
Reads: 1.5A
